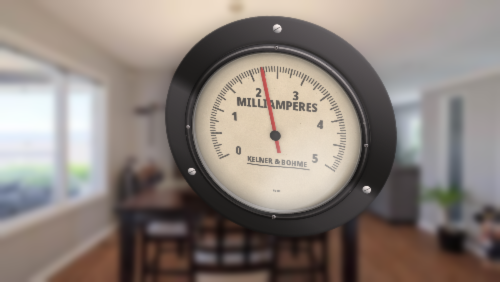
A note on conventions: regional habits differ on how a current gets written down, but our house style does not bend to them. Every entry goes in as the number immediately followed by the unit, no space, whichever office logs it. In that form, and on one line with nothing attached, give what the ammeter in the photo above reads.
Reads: 2.25mA
